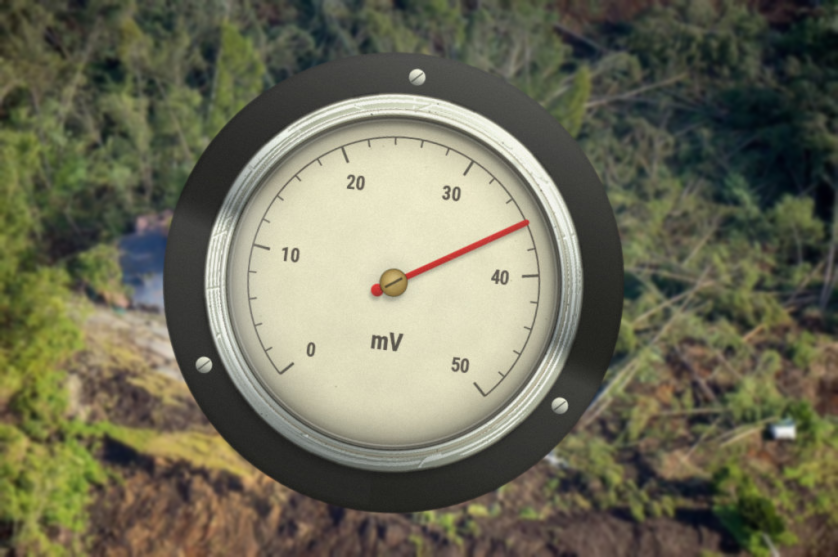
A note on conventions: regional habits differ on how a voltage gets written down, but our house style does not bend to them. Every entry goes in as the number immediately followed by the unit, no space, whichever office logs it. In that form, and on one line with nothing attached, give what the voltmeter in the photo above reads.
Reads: 36mV
